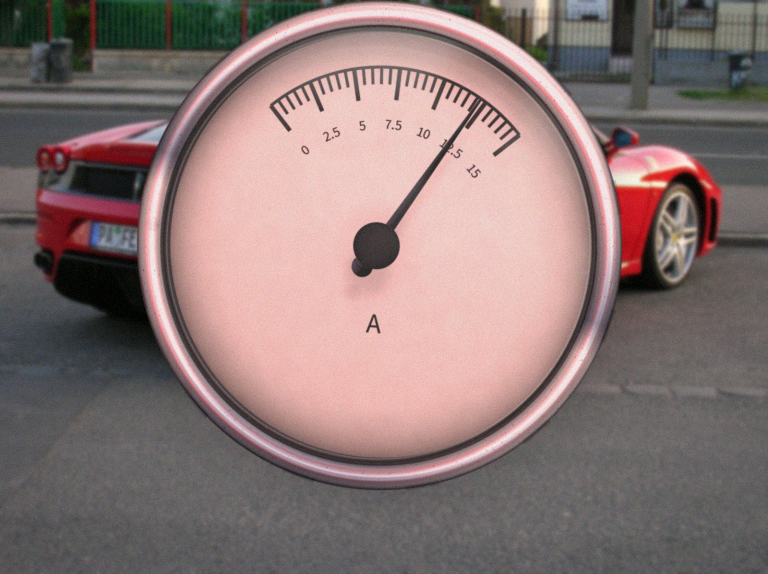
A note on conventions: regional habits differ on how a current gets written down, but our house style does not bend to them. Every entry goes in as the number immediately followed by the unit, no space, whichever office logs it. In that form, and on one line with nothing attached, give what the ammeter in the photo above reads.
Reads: 12.25A
